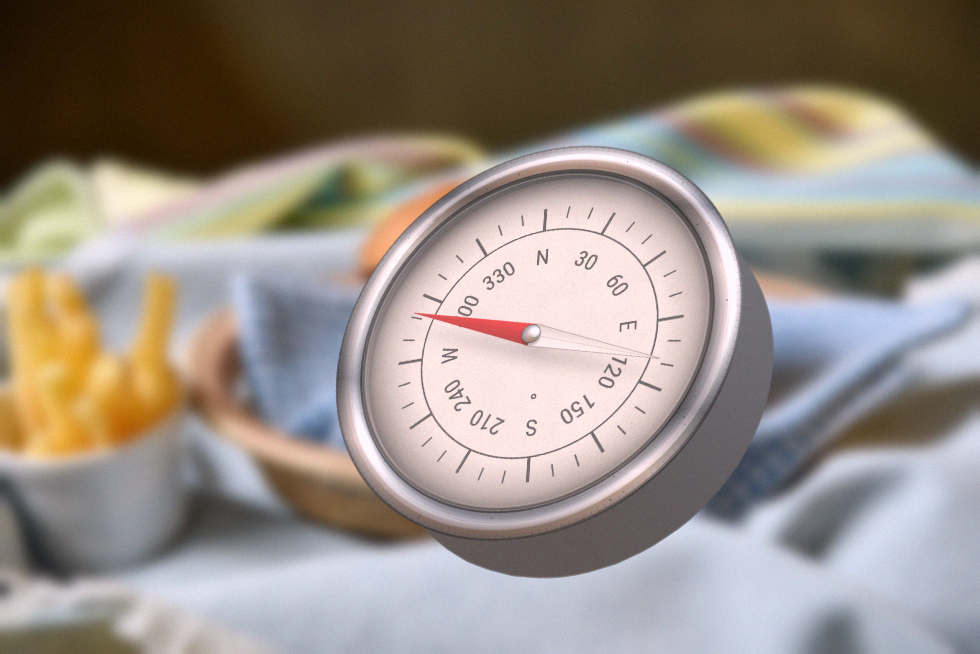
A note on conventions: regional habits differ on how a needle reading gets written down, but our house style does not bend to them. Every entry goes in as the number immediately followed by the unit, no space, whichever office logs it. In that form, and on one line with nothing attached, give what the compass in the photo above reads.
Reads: 290°
